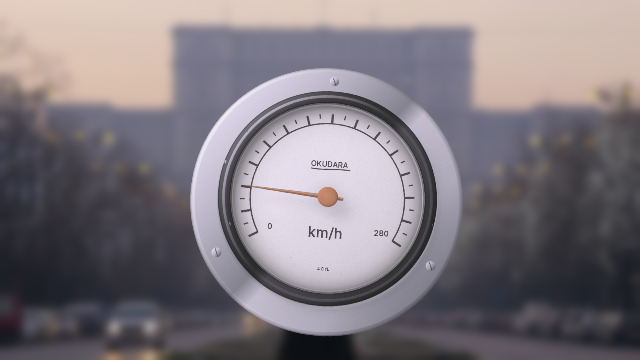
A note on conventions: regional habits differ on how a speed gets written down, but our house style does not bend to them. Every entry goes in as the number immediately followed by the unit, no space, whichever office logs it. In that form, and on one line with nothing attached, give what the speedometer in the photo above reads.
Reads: 40km/h
